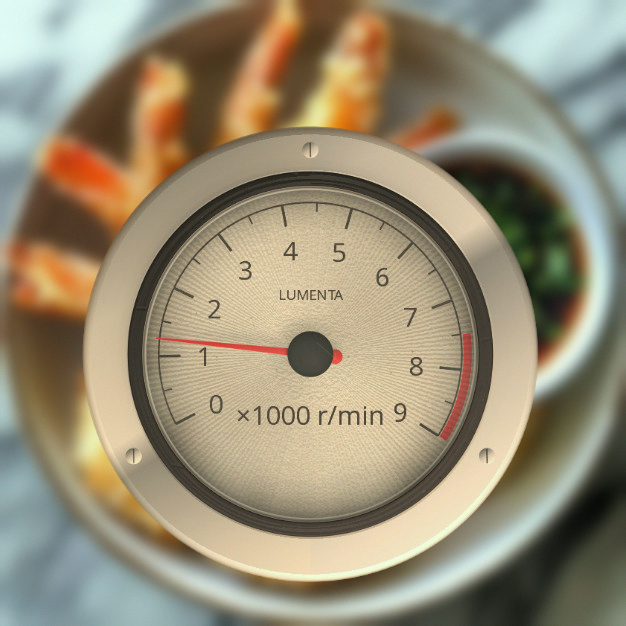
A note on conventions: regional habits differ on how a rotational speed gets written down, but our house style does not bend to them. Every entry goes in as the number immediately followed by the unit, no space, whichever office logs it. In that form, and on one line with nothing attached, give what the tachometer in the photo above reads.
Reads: 1250rpm
